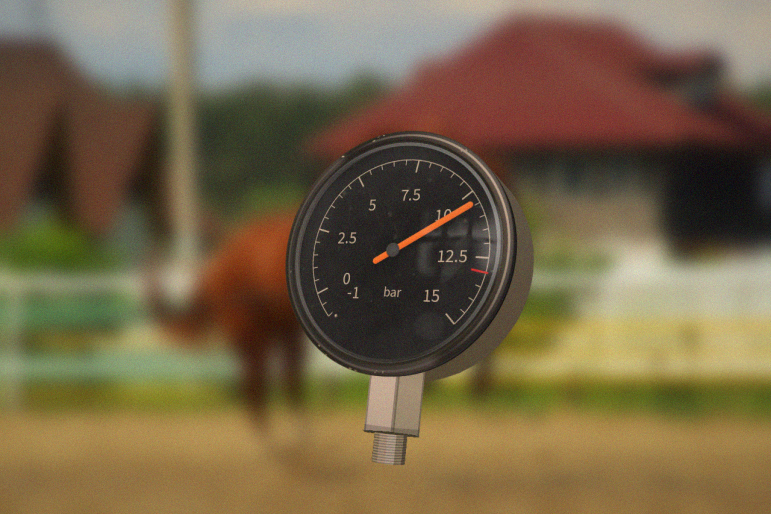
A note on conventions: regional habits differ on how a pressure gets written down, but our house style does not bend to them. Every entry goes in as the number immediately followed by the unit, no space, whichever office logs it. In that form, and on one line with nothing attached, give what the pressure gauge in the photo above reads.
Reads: 10.5bar
